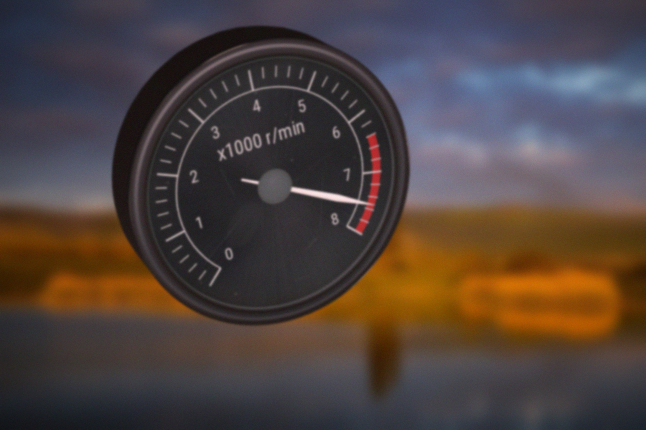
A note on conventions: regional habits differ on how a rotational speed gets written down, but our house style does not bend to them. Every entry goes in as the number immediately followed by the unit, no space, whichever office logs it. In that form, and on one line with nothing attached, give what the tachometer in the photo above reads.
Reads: 7500rpm
